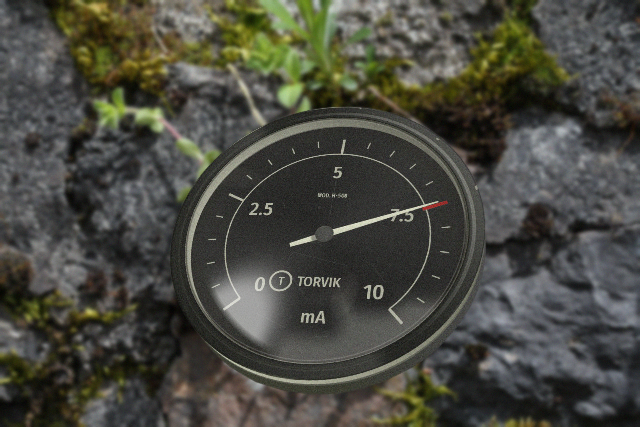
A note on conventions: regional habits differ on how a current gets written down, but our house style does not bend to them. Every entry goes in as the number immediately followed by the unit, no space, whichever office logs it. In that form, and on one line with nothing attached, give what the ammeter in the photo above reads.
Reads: 7.5mA
